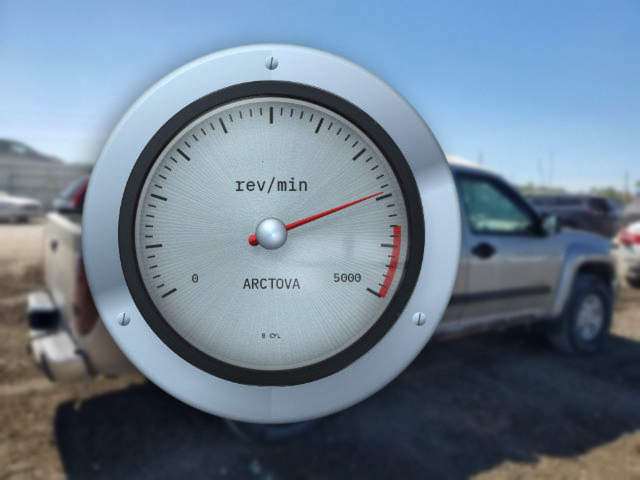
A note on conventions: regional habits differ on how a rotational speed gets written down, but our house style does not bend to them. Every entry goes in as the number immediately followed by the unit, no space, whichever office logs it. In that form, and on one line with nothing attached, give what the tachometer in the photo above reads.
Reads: 3950rpm
